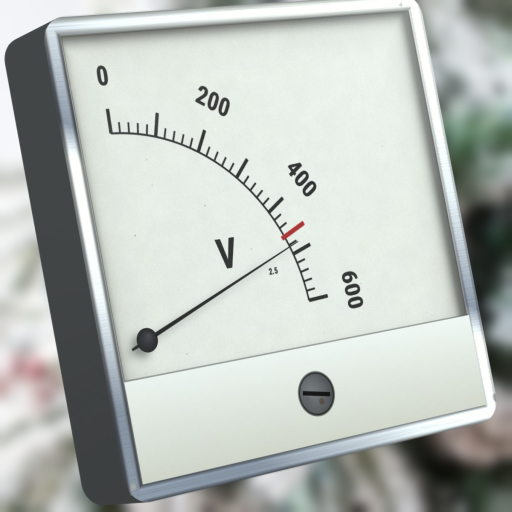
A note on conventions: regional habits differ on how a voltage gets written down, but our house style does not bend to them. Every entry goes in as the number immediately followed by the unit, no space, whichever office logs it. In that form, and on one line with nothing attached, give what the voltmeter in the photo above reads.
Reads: 480V
